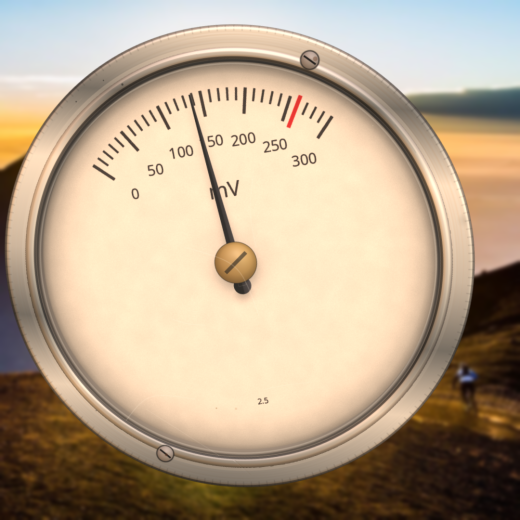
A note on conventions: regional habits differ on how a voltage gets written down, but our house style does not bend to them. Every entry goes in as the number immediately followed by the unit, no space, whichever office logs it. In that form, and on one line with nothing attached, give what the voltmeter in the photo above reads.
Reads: 140mV
